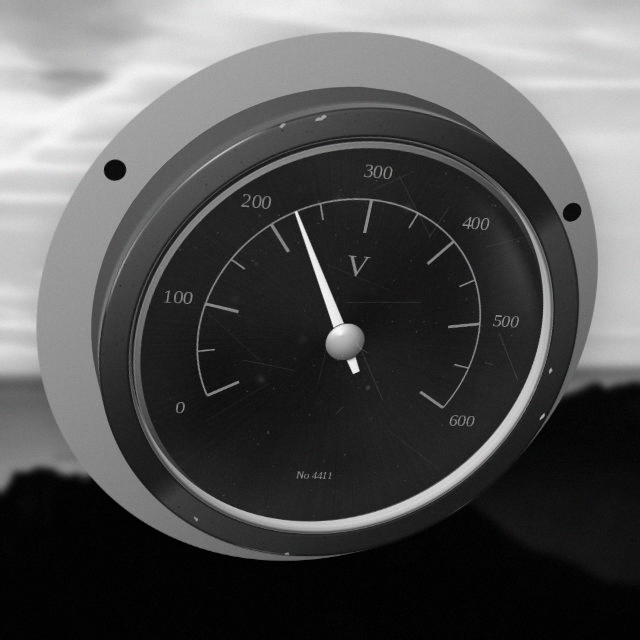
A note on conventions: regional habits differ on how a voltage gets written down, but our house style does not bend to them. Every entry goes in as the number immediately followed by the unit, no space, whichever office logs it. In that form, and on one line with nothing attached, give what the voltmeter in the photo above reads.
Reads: 225V
